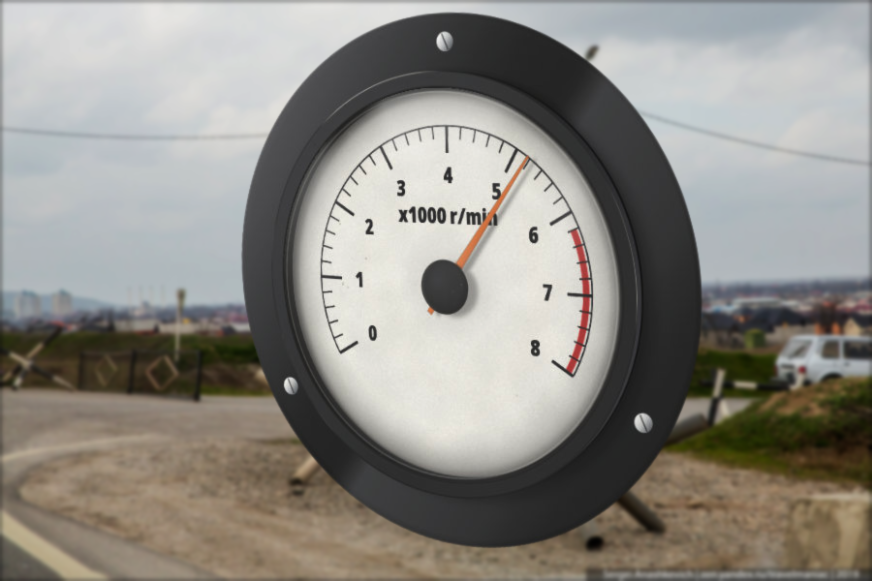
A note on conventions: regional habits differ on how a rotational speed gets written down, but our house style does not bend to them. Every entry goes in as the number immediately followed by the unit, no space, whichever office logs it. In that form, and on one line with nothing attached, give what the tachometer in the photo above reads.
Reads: 5200rpm
